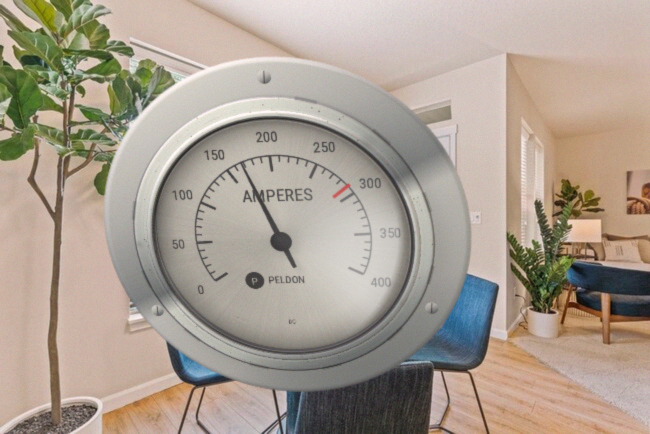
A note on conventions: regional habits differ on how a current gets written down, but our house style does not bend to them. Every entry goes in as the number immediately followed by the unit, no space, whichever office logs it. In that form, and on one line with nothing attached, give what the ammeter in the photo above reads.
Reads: 170A
